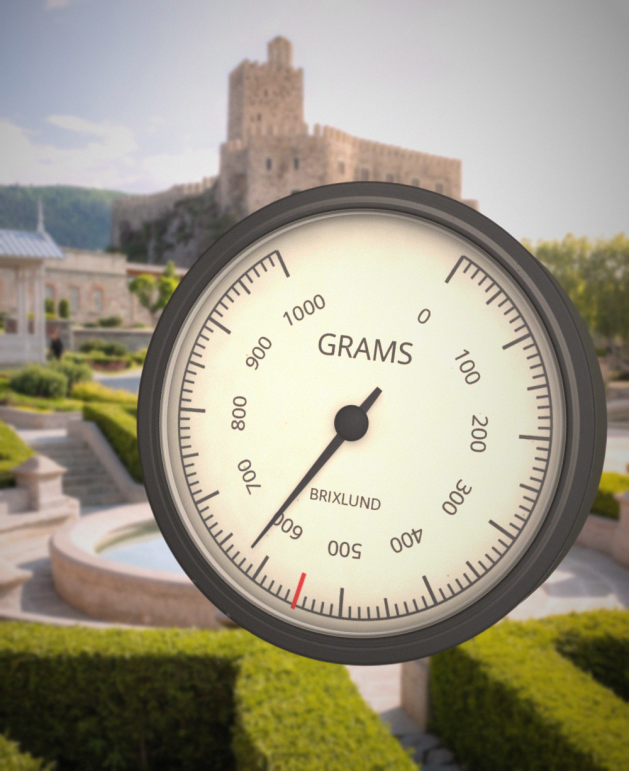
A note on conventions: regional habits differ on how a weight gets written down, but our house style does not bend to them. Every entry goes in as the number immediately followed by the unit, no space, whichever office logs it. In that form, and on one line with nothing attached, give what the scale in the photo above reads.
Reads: 620g
